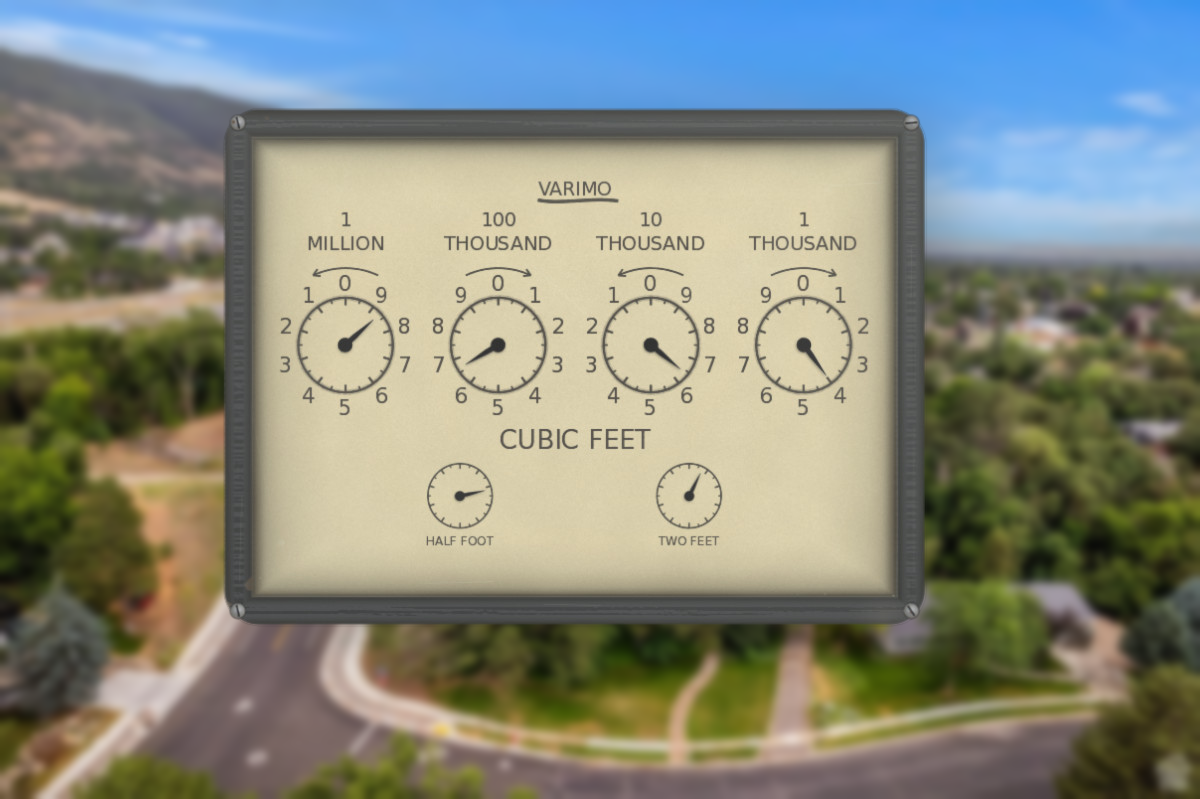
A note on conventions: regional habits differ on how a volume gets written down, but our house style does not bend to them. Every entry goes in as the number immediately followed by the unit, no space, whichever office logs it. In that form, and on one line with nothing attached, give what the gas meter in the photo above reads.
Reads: 866400ft³
